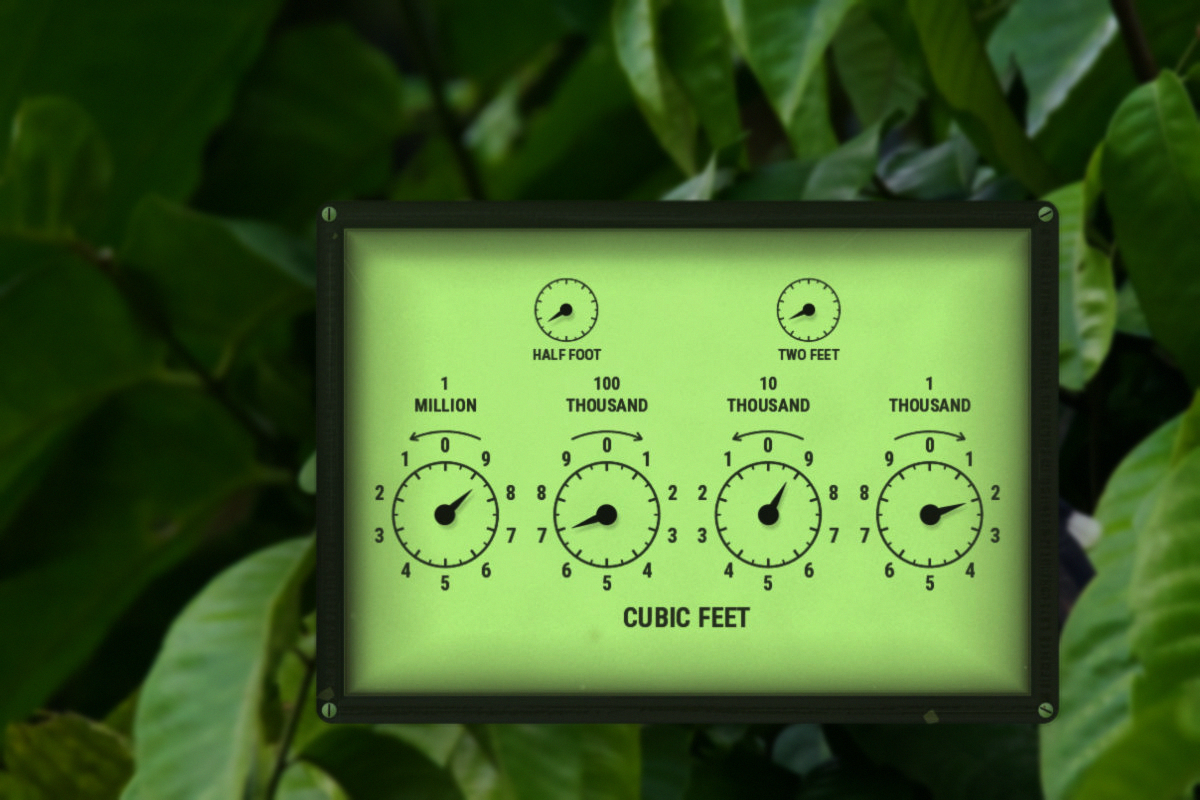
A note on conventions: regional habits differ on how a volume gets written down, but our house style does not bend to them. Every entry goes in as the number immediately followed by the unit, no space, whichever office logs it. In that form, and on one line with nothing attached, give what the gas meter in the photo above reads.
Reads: 869200ft³
